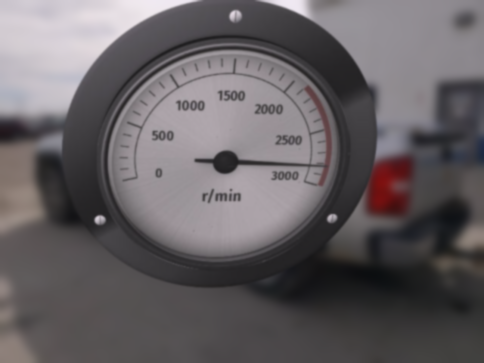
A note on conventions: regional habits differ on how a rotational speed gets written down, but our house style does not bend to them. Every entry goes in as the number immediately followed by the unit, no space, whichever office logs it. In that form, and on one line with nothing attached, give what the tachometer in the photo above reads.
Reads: 2800rpm
